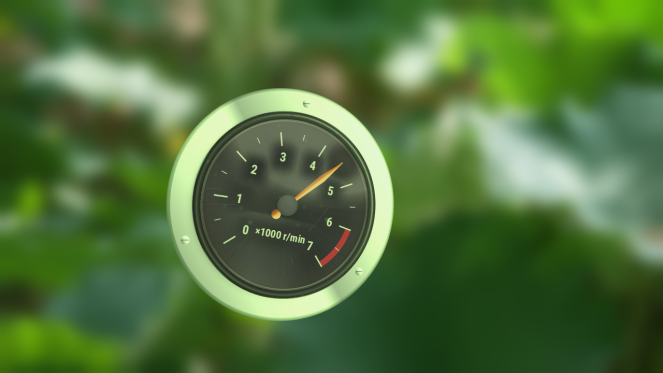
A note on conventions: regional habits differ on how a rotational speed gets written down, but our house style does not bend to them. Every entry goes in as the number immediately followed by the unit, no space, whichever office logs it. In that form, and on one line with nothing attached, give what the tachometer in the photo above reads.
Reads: 4500rpm
